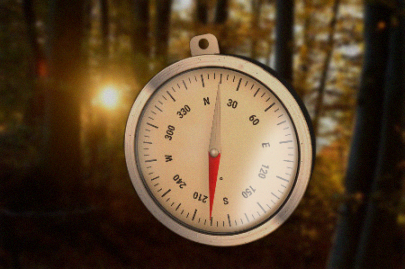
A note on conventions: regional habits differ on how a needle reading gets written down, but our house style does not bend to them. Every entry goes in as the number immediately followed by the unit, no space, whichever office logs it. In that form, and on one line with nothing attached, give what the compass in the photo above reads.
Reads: 195°
